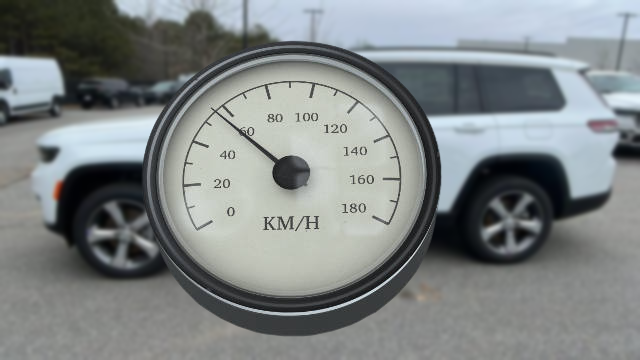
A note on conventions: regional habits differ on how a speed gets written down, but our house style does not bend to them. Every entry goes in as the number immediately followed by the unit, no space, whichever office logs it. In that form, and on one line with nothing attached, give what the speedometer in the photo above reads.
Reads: 55km/h
